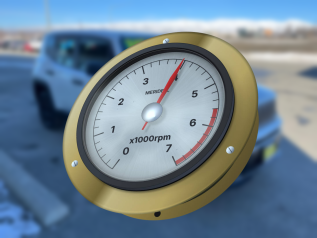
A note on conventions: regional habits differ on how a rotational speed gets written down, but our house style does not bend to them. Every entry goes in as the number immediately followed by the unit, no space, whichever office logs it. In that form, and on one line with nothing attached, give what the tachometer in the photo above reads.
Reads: 4000rpm
